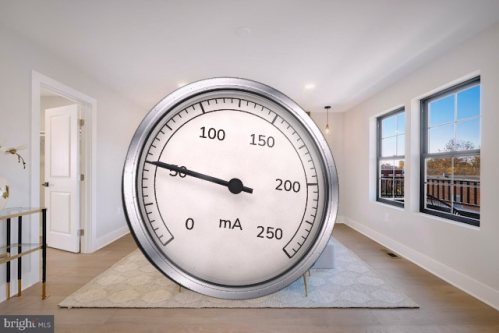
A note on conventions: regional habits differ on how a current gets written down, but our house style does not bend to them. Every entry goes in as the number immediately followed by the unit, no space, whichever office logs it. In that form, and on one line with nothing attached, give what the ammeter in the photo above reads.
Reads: 50mA
